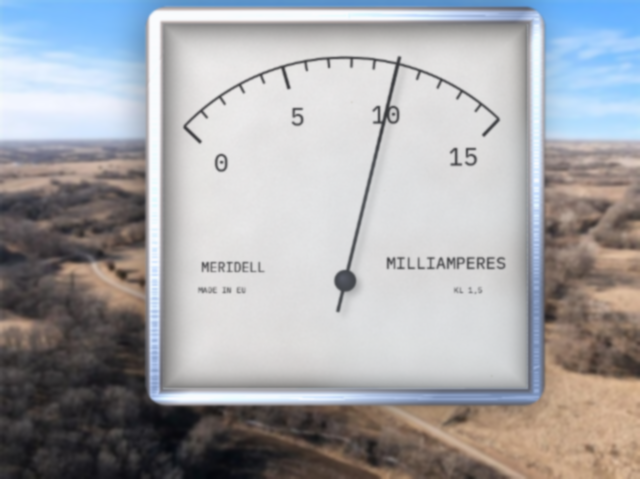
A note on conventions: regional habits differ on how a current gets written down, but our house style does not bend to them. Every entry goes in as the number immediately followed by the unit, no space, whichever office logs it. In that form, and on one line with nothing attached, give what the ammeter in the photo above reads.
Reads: 10mA
